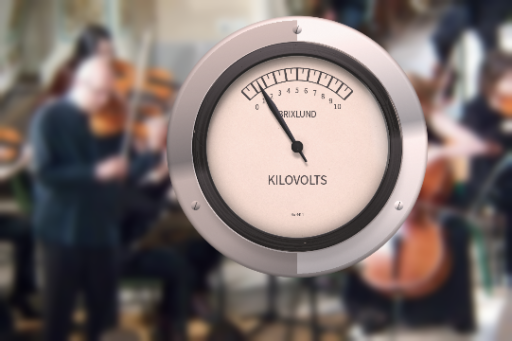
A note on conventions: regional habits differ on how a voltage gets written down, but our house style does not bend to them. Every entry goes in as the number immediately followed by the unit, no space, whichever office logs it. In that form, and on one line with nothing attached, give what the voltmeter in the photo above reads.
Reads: 1.5kV
